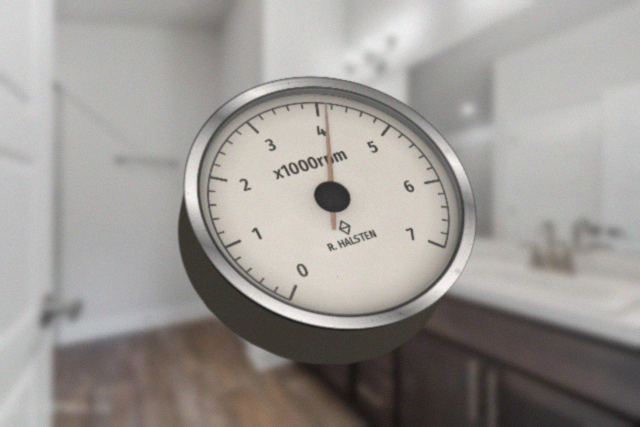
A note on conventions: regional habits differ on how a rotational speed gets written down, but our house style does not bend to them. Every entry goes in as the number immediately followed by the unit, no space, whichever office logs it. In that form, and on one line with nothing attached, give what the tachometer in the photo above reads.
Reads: 4100rpm
